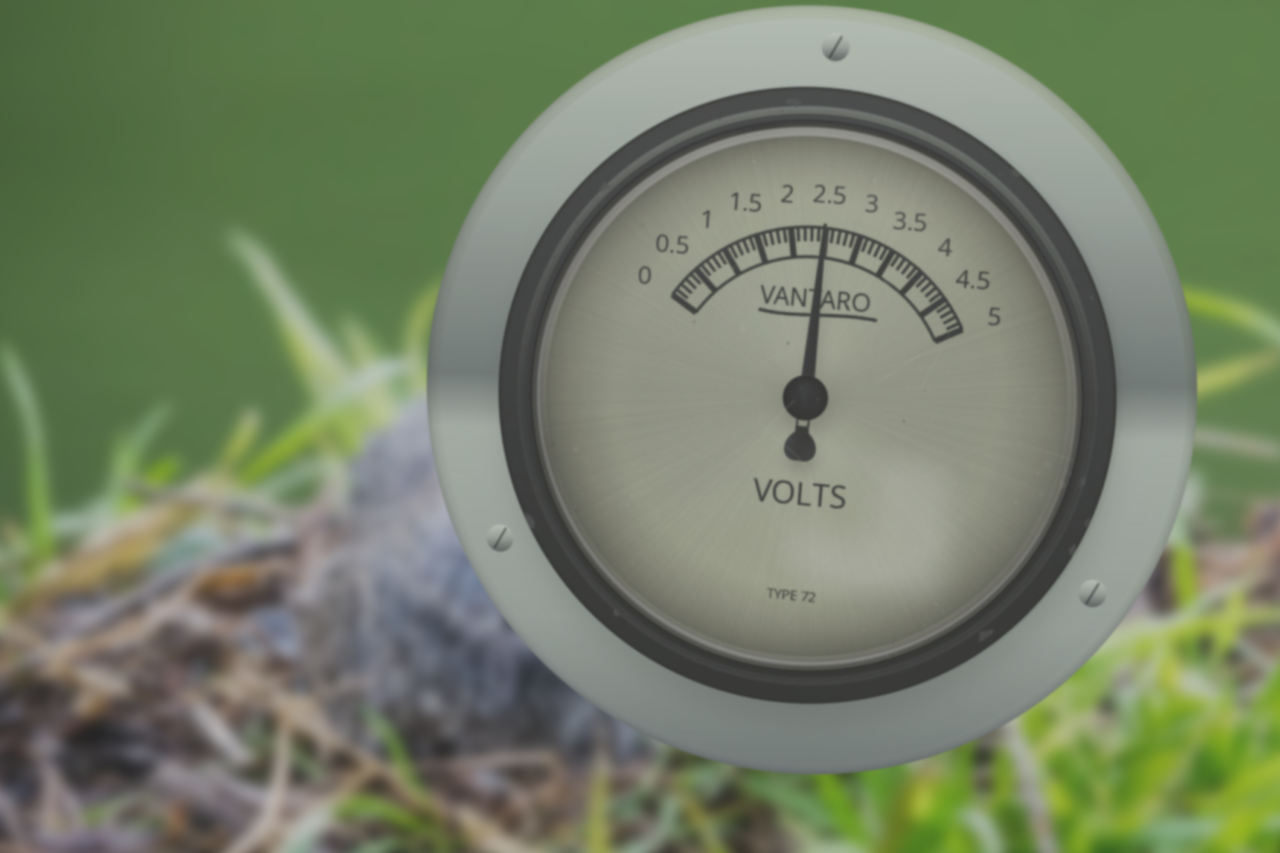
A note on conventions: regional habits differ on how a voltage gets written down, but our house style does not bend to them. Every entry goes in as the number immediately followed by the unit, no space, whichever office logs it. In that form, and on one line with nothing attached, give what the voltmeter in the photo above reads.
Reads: 2.5V
